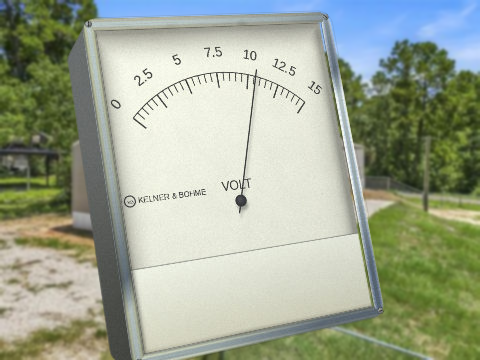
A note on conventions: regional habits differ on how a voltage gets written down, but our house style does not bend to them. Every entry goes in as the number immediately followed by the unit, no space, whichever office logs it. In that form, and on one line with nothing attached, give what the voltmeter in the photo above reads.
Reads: 10.5V
